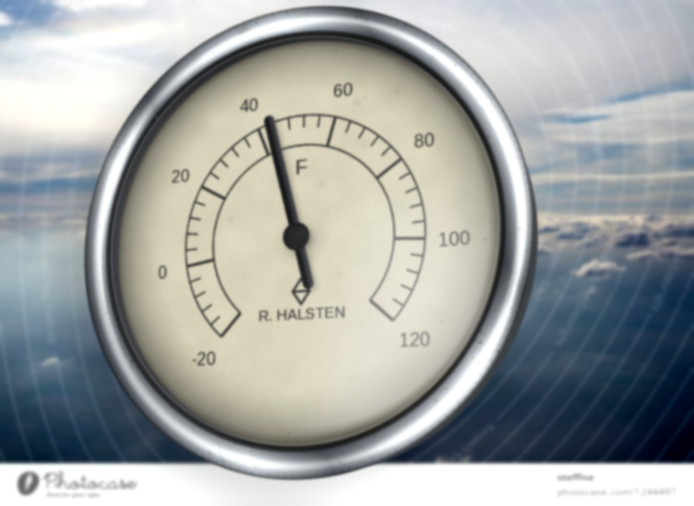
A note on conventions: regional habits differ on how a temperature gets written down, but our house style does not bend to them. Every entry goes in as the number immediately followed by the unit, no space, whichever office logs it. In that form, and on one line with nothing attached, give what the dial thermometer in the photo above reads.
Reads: 44°F
